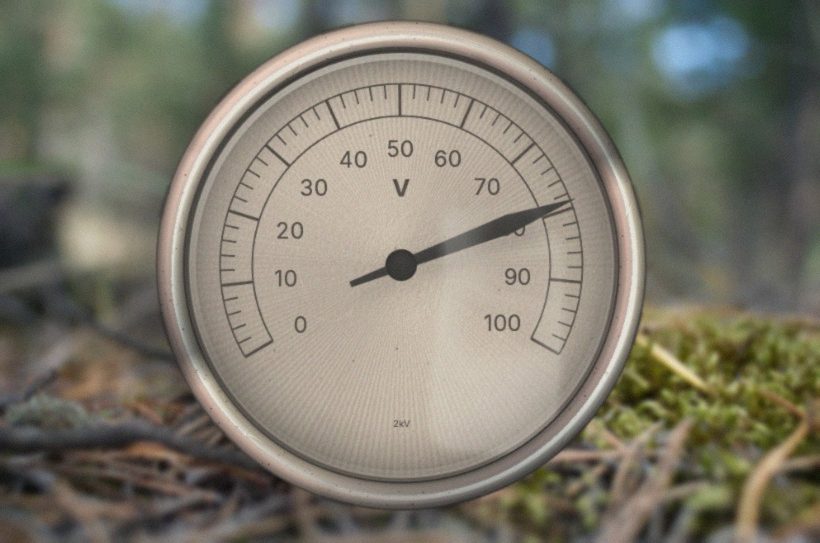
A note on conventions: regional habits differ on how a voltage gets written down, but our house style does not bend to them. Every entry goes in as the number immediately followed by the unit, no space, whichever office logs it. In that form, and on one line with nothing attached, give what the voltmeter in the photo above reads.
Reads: 79V
